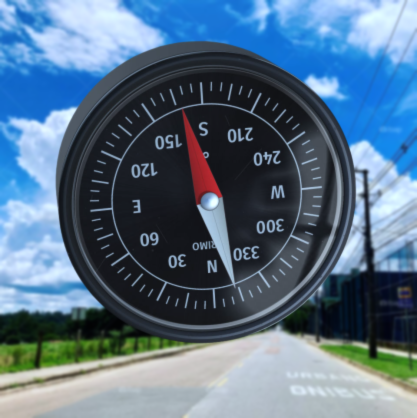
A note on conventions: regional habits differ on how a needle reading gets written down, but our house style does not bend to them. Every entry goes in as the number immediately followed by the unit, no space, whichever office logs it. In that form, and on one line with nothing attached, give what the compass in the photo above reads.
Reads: 167.5°
